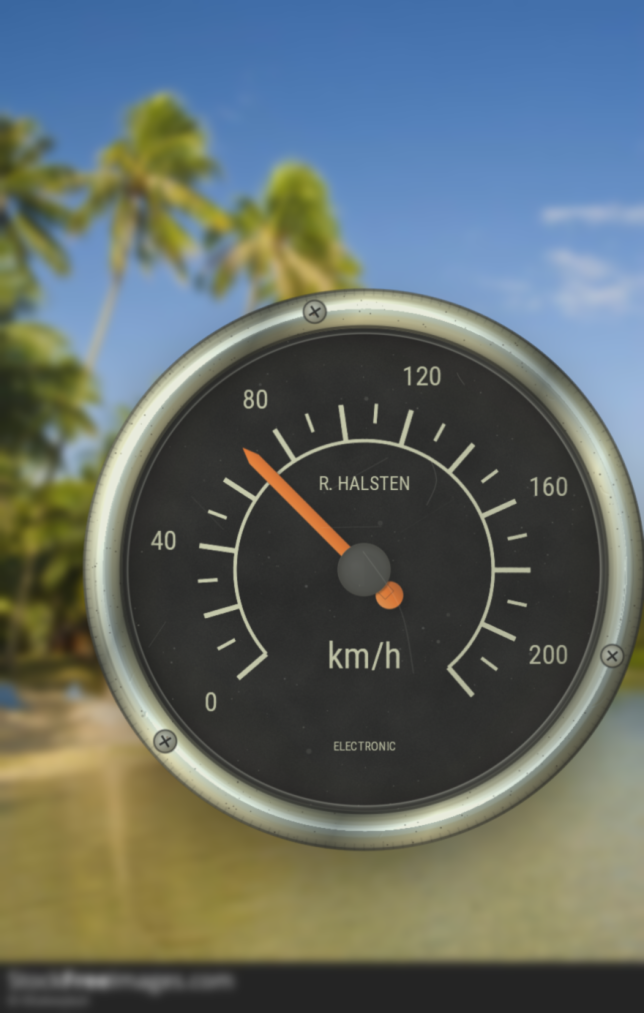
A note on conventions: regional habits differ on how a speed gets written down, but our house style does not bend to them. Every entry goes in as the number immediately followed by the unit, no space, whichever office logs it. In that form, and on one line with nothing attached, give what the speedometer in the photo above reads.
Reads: 70km/h
